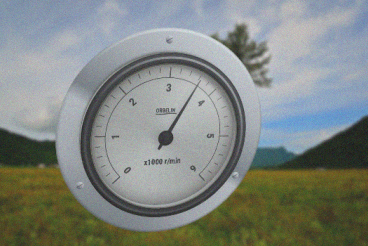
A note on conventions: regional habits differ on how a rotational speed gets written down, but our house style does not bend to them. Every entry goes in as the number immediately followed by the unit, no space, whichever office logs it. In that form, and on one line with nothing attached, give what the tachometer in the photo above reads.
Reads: 3600rpm
